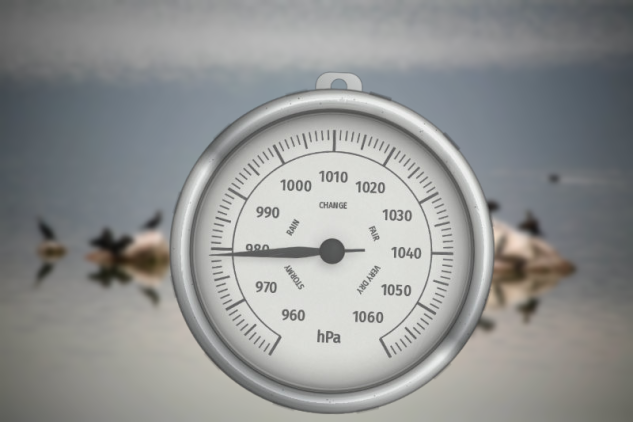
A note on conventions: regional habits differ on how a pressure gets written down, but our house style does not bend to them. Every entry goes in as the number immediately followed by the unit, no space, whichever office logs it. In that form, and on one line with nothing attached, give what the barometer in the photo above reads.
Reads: 979hPa
